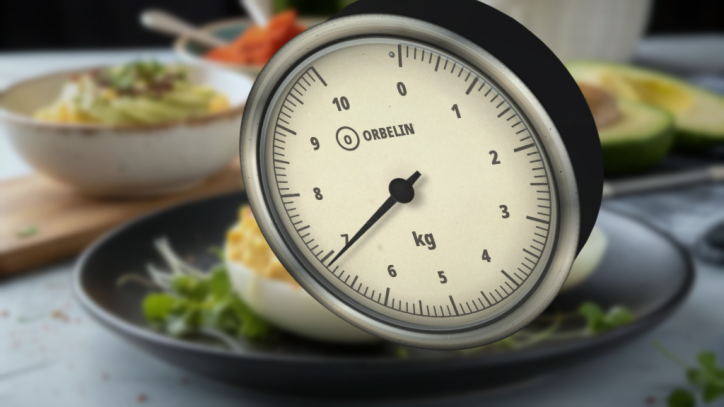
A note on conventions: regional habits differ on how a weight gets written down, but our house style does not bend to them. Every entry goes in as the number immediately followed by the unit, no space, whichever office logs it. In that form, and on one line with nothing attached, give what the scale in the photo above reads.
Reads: 6.9kg
